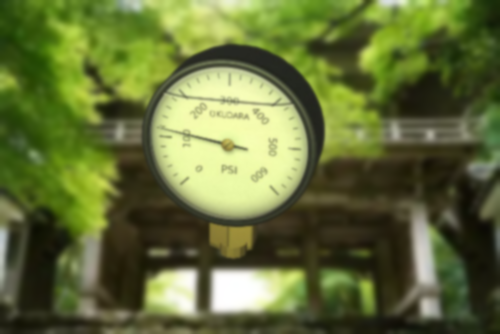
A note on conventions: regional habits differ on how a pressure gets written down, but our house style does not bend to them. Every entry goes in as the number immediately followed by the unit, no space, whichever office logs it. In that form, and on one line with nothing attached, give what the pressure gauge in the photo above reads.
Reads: 120psi
